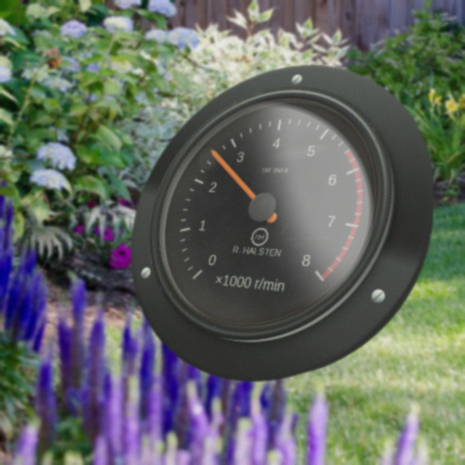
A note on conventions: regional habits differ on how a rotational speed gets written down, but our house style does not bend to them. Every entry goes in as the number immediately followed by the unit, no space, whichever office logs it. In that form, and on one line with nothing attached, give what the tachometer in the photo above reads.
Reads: 2600rpm
